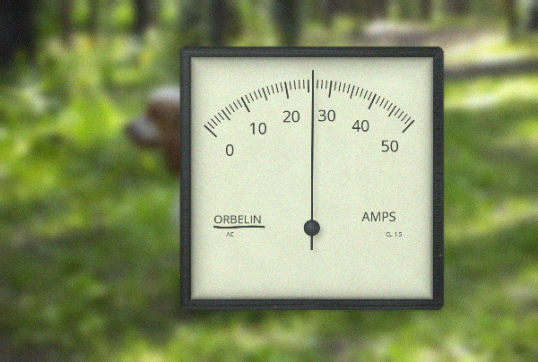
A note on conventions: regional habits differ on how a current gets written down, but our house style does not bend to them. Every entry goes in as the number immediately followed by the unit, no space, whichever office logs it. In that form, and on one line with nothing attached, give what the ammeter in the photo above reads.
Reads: 26A
